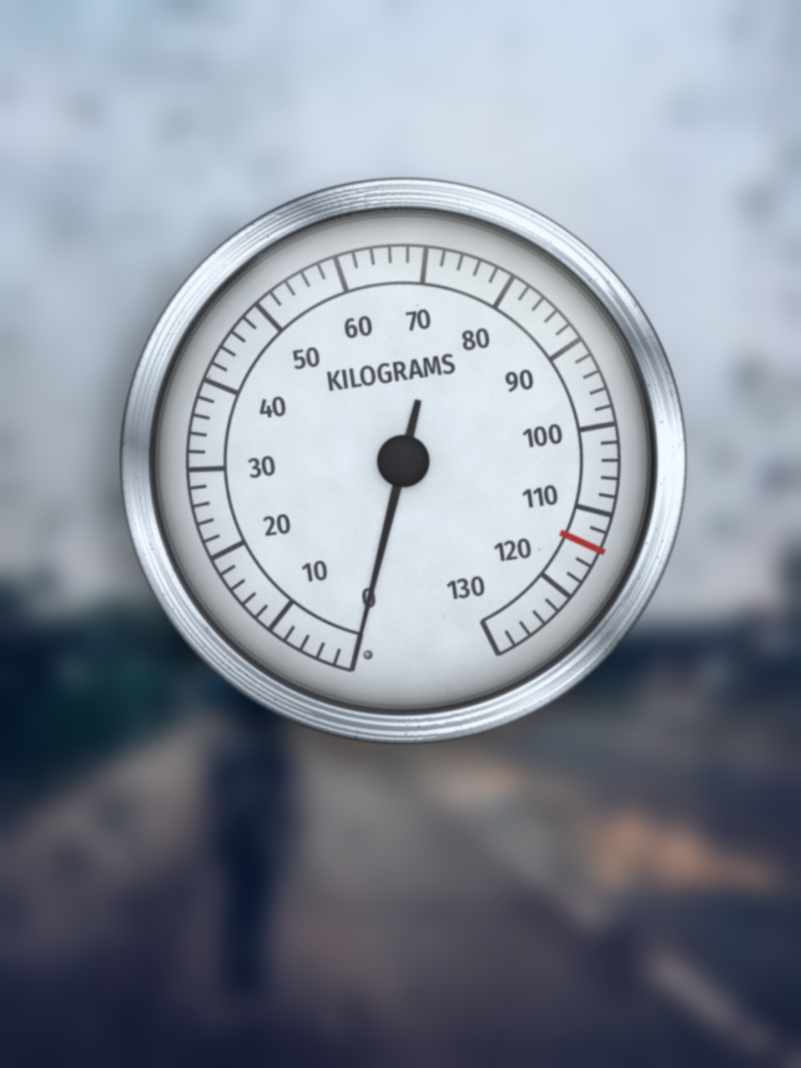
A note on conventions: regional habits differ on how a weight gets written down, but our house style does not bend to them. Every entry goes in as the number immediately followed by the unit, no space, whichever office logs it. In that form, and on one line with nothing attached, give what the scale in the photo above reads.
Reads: 0kg
